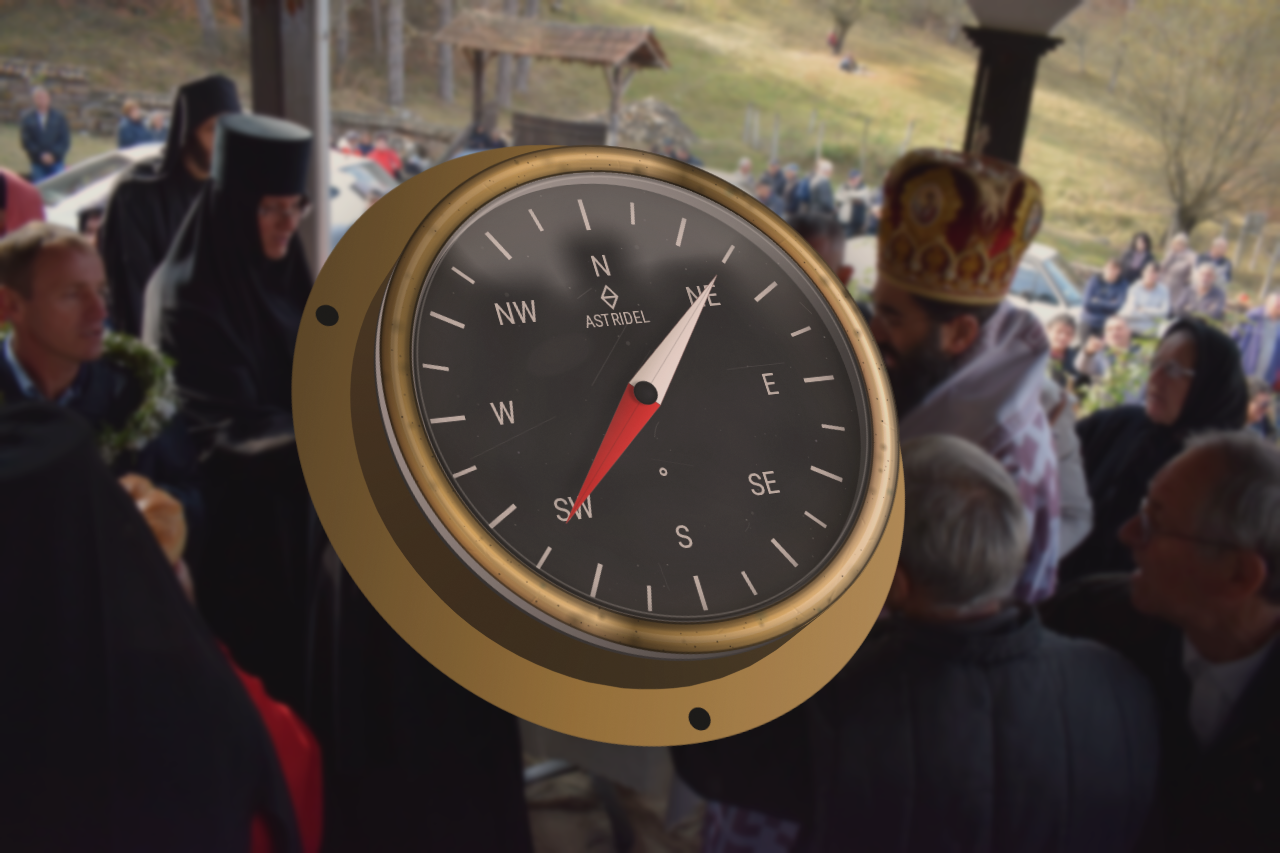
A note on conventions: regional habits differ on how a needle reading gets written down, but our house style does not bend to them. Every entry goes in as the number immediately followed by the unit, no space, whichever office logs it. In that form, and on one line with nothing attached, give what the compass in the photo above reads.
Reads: 225°
